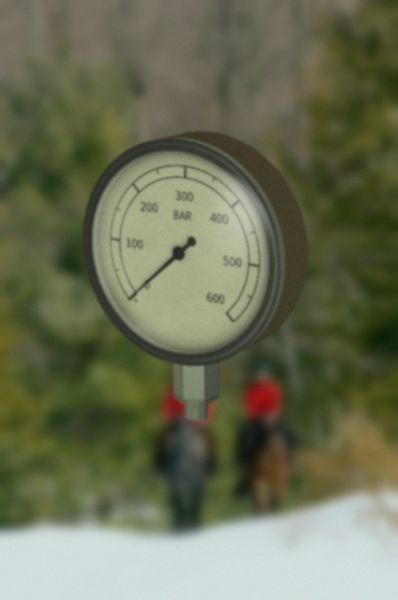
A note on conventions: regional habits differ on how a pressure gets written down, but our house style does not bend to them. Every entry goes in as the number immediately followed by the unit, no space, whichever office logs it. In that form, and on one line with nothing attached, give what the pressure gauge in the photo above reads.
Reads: 0bar
